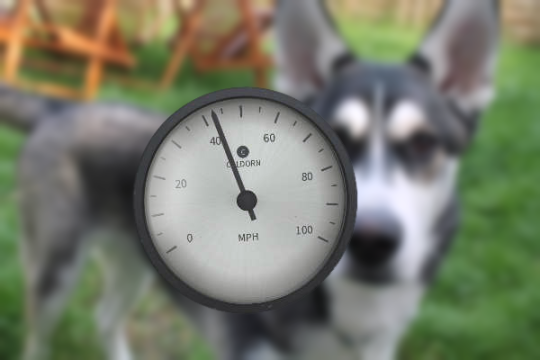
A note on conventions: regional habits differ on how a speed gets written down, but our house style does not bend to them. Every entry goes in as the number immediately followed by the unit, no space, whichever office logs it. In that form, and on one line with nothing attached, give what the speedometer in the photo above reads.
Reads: 42.5mph
